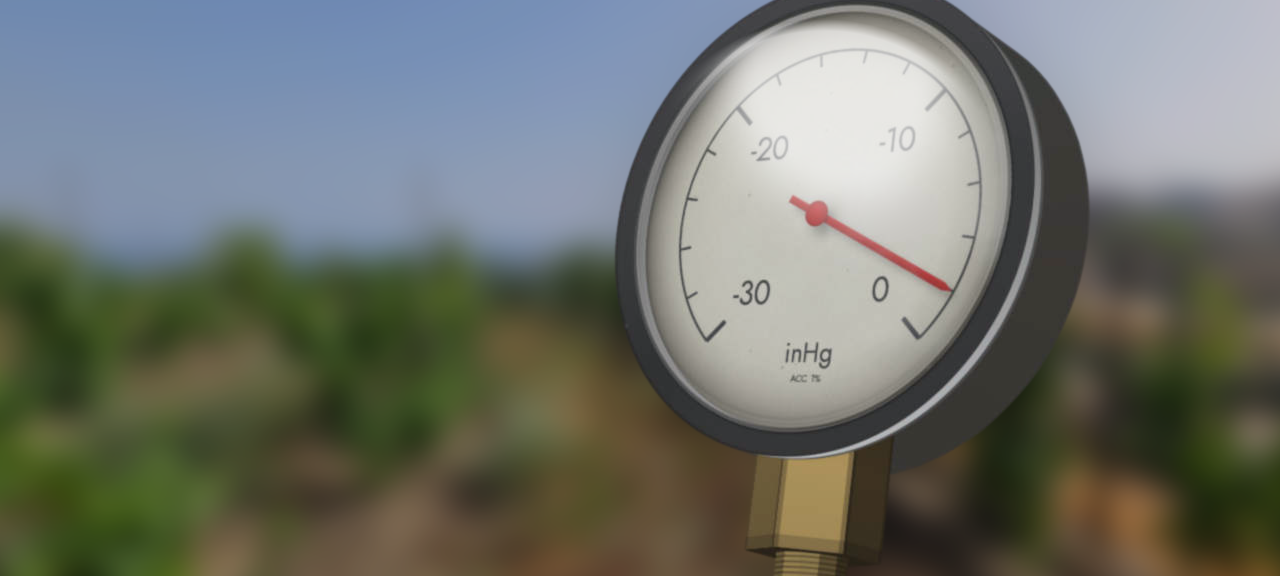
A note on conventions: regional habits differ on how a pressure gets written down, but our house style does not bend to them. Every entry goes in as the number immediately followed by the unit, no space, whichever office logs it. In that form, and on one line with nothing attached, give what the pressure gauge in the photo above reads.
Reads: -2inHg
